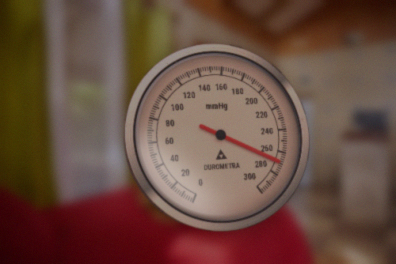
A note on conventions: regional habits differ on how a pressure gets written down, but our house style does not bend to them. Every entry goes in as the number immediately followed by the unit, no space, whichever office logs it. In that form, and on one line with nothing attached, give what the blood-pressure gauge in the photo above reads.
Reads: 270mmHg
